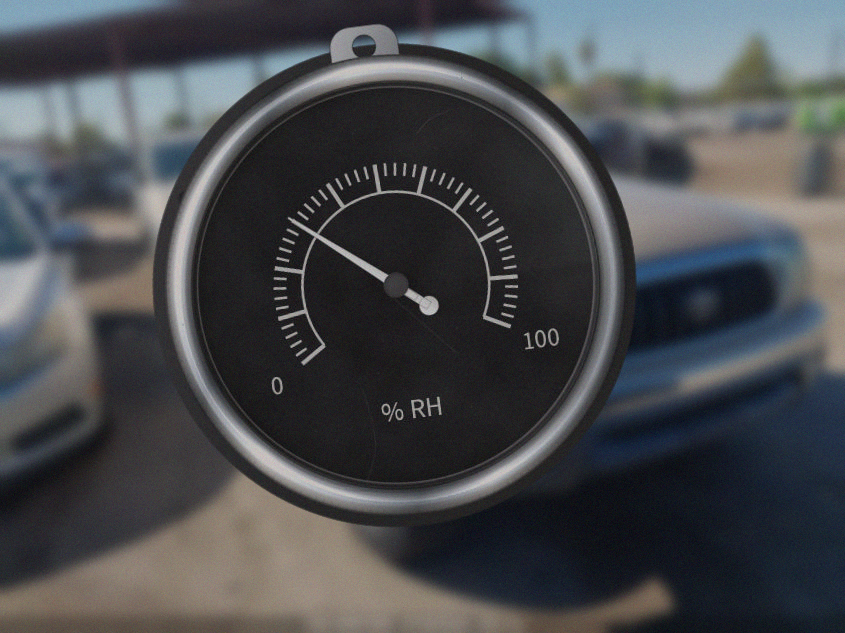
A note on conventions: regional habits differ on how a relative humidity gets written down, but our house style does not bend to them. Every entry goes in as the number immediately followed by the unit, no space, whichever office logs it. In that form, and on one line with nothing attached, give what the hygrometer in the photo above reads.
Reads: 30%
